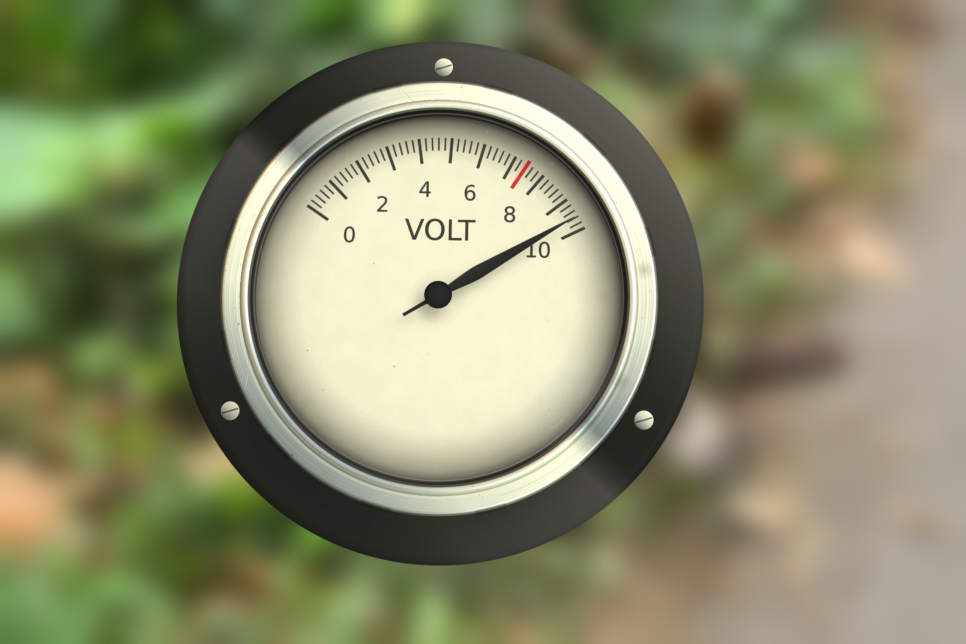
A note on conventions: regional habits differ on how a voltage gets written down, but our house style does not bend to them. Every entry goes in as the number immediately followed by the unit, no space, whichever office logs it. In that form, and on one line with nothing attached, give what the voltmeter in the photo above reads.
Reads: 9.6V
